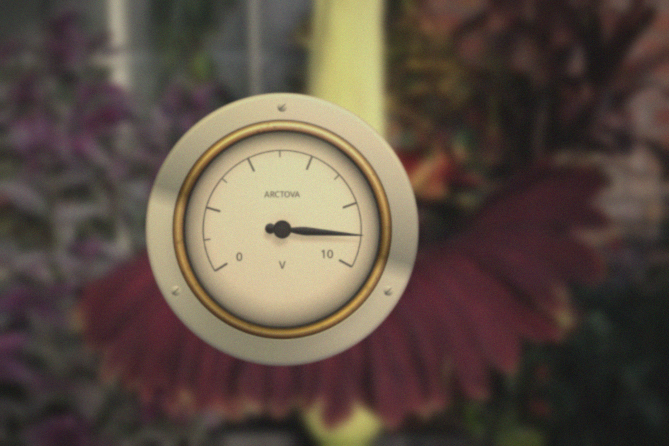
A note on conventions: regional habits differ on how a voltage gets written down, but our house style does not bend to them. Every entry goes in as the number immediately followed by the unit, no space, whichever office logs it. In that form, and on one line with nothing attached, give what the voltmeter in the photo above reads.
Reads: 9V
